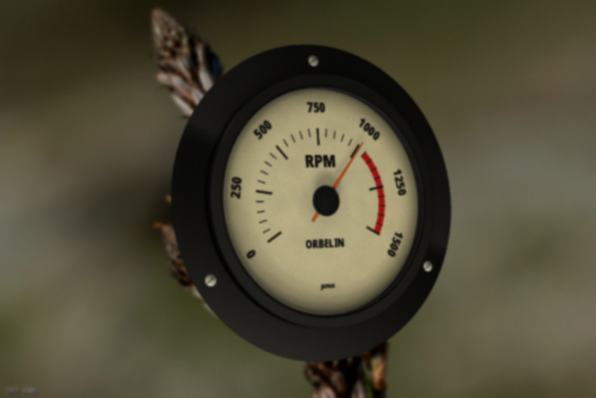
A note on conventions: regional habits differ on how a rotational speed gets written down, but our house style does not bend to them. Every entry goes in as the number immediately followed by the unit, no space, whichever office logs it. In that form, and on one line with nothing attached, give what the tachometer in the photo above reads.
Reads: 1000rpm
